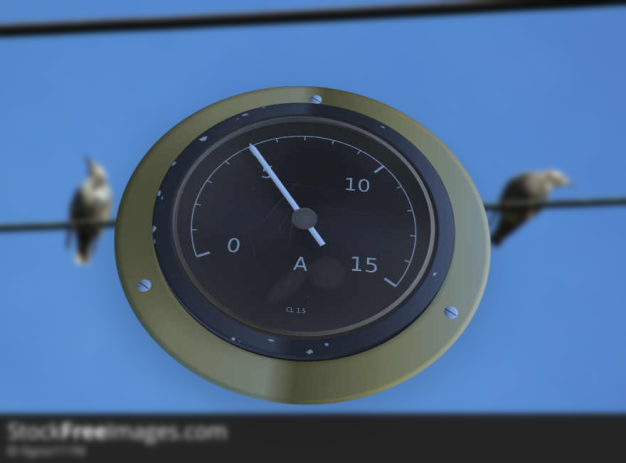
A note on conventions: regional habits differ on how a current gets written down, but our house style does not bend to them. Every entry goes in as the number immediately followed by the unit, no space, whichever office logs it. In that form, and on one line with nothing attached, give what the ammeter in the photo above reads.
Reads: 5A
